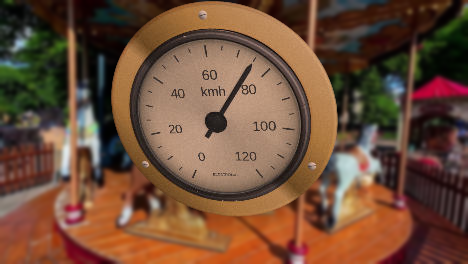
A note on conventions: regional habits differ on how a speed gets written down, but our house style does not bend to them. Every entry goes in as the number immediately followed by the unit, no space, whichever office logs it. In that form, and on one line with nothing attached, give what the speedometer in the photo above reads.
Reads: 75km/h
